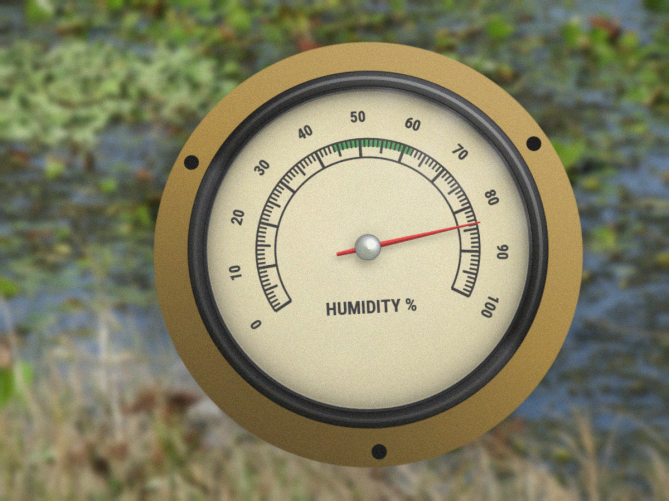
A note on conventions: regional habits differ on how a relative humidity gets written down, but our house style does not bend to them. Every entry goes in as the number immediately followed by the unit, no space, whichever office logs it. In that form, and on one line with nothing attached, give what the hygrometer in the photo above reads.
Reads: 84%
